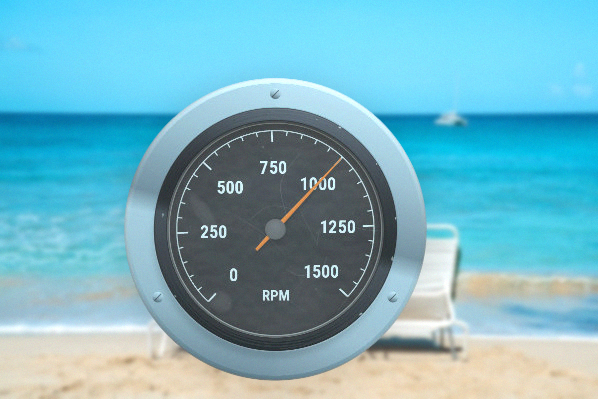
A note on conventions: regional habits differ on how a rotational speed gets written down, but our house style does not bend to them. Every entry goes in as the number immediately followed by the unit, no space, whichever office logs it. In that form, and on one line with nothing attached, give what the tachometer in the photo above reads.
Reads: 1000rpm
